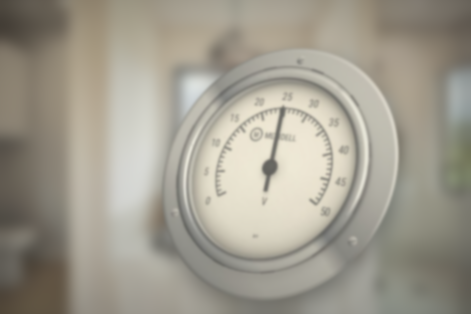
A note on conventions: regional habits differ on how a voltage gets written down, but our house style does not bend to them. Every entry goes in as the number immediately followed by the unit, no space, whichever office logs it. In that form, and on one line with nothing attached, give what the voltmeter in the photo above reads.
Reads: 25V
